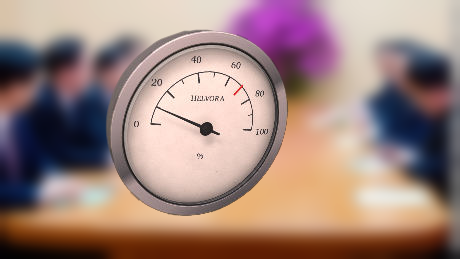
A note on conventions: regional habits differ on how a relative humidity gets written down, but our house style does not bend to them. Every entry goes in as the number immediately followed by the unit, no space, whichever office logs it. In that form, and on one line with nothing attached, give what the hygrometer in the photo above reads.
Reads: 10%
